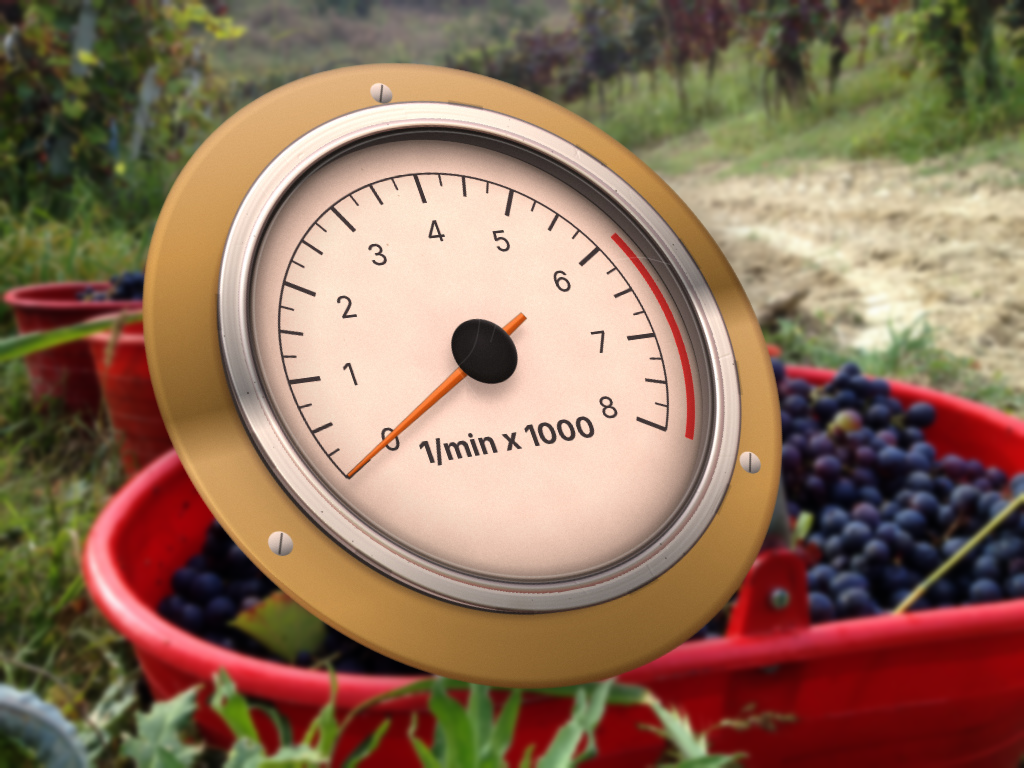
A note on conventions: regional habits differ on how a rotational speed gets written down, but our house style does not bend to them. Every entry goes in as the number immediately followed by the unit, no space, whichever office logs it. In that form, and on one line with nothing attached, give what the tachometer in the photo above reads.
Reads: 0rpm
